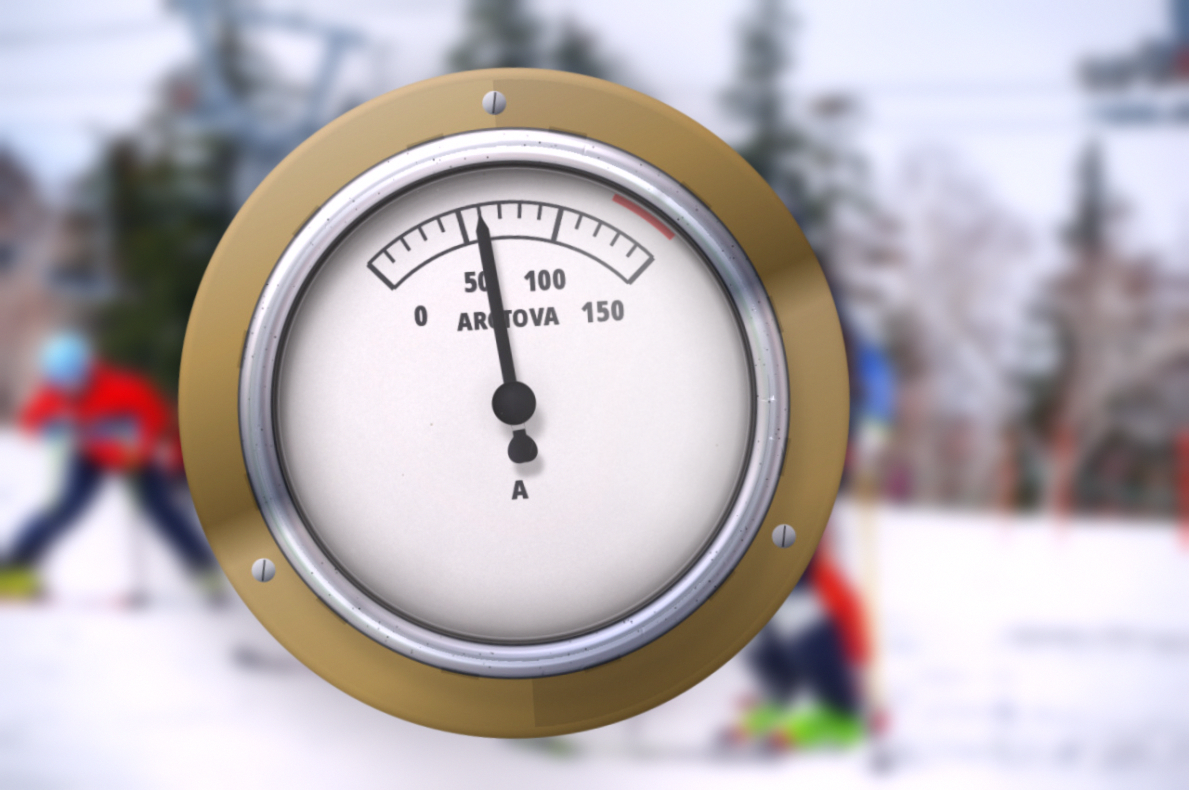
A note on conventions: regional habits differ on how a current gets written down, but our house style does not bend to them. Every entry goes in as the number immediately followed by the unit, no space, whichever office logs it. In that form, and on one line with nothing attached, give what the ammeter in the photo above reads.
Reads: 60A
